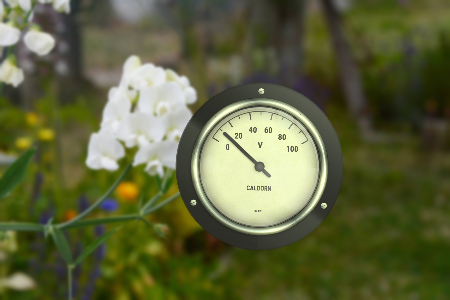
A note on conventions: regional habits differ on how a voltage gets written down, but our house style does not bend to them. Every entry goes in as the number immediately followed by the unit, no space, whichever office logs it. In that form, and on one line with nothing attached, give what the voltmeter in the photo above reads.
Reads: 10V
